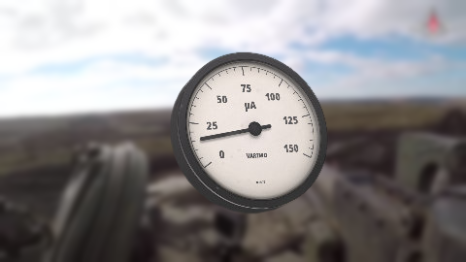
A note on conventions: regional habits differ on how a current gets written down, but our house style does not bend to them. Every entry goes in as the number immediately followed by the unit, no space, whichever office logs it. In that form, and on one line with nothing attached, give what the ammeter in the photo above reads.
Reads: 15µA
